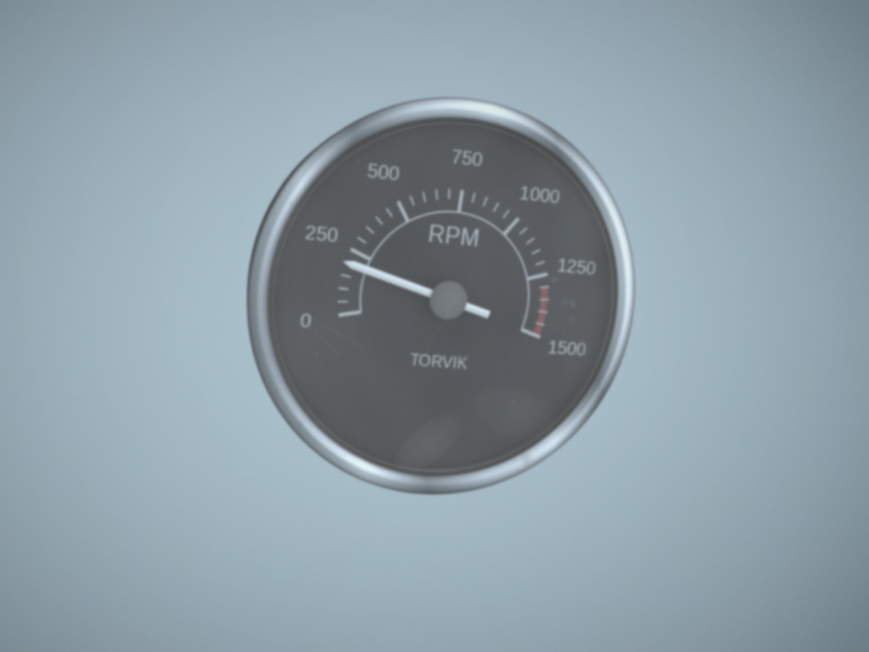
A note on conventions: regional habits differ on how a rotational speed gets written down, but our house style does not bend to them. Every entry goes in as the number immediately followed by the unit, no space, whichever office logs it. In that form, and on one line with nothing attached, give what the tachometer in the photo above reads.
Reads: 200rpm
